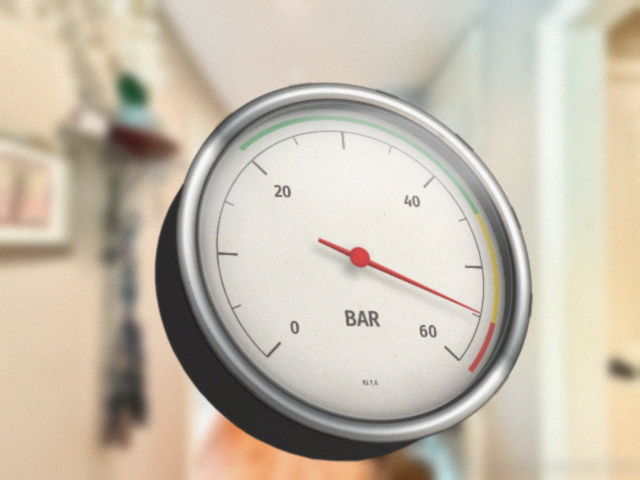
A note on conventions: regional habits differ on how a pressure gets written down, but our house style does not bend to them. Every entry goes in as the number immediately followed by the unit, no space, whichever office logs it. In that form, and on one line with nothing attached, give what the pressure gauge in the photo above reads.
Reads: 55bar
